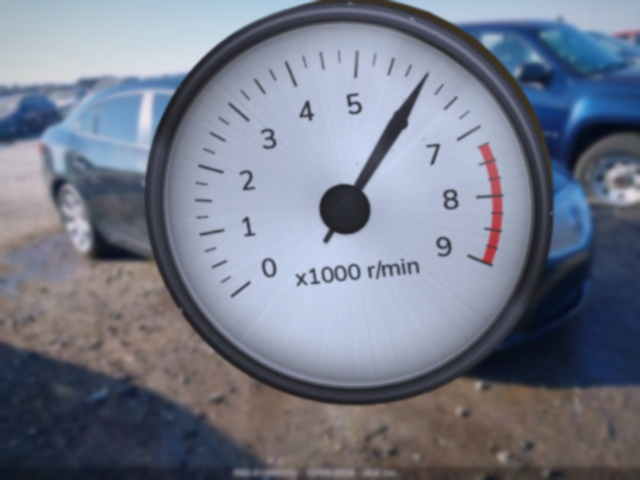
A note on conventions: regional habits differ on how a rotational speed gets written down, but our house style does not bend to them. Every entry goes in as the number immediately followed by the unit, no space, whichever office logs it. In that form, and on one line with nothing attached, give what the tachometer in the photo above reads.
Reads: 6000rpm
